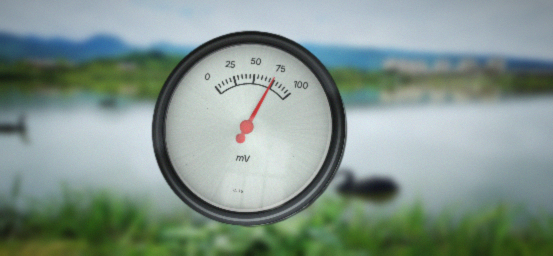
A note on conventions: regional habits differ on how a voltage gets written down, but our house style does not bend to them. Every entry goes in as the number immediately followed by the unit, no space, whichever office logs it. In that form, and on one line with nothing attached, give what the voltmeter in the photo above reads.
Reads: 75mV
